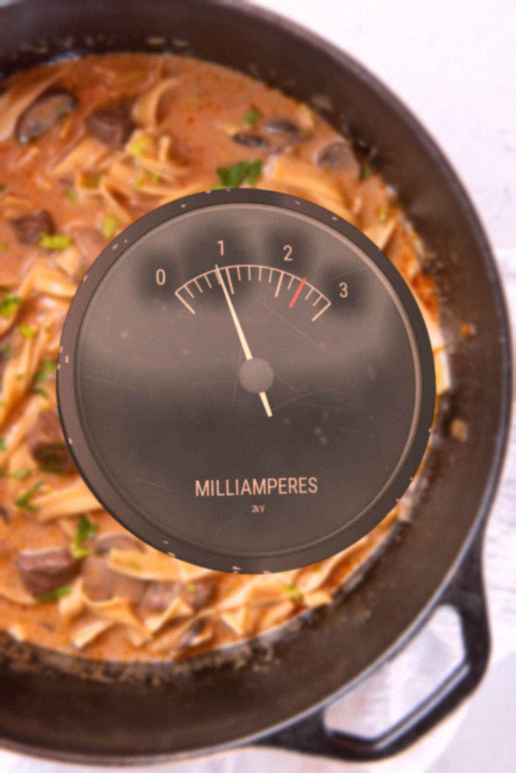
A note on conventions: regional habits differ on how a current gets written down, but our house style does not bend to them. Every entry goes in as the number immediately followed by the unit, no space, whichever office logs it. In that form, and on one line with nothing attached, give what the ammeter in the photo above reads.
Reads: 0.8mA
